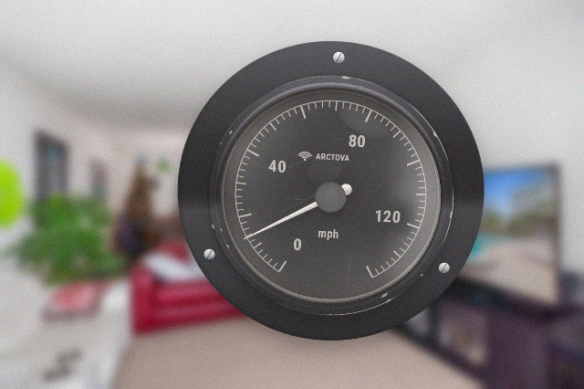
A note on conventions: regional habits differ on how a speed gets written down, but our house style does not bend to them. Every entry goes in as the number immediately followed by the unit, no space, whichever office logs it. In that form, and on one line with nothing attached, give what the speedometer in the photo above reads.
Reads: 14mph
